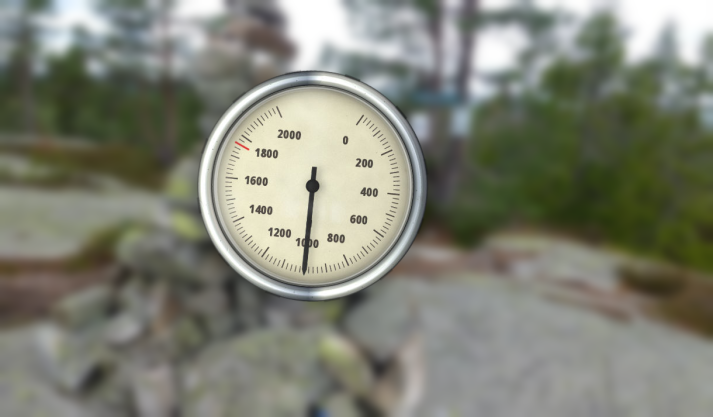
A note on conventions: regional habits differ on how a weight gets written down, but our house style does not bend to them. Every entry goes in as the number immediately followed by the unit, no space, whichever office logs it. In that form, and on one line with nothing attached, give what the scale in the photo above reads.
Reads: 1000g
